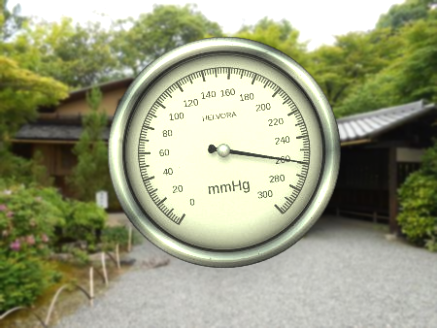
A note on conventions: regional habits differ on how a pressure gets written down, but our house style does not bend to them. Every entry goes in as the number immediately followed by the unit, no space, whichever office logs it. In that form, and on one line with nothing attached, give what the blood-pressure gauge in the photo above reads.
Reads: 260mmHg
